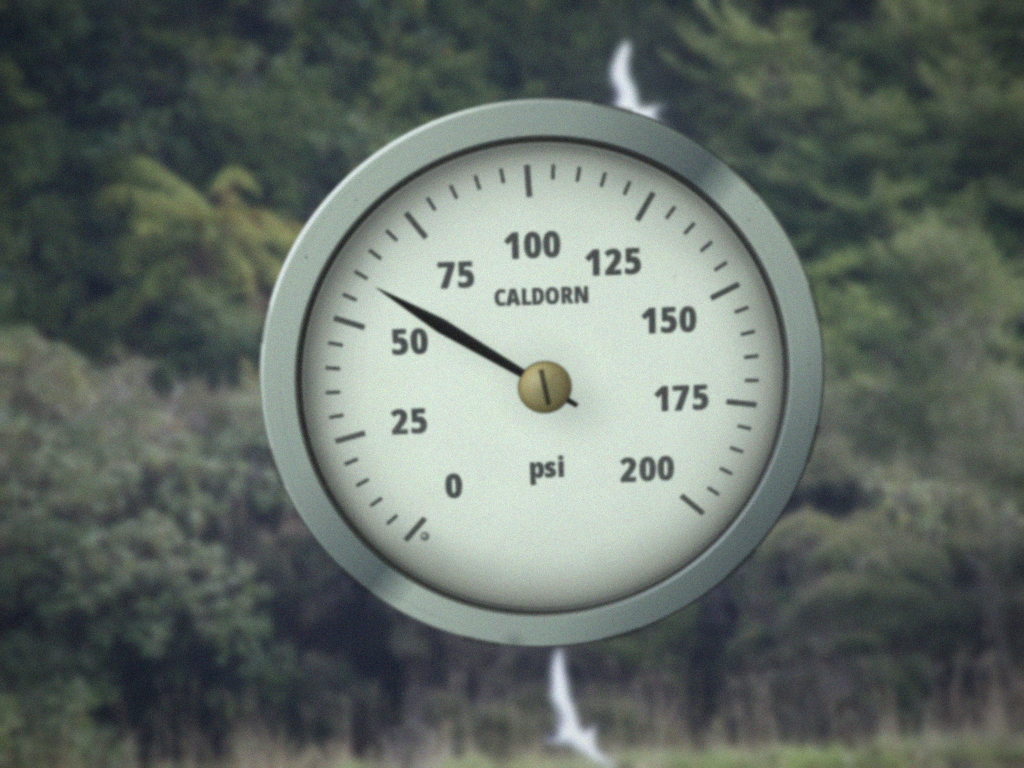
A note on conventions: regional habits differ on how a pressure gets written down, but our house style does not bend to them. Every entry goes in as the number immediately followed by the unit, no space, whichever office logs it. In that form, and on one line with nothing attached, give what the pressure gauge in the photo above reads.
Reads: 60psi
